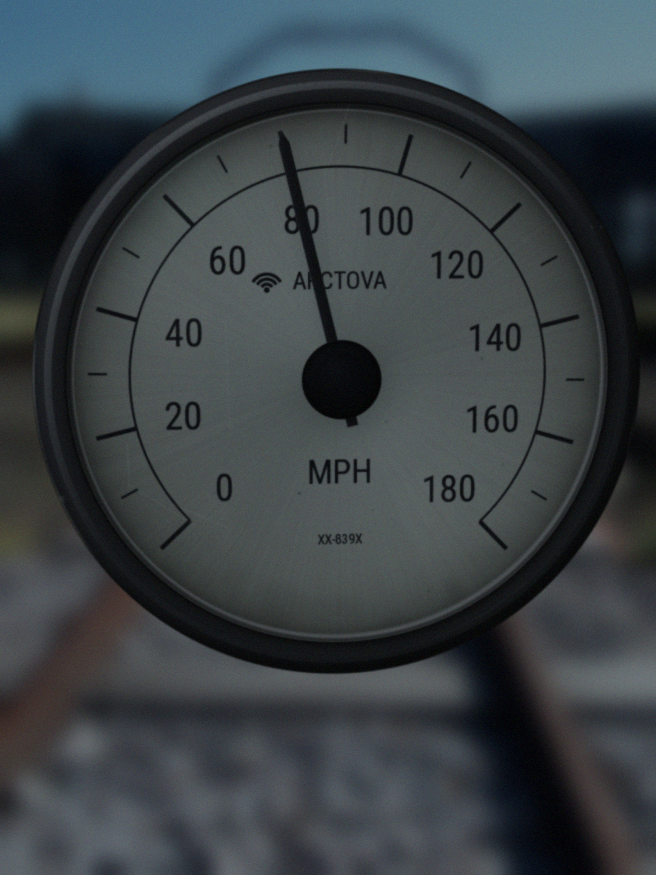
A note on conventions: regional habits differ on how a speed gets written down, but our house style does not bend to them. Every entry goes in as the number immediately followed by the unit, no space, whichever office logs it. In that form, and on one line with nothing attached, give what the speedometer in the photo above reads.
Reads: 80mph
